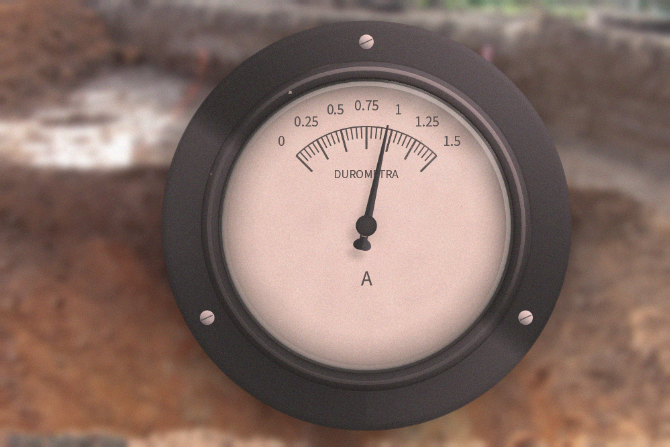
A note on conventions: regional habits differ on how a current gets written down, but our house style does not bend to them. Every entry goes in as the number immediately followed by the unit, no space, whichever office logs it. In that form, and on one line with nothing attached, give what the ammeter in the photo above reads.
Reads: 0.95A
